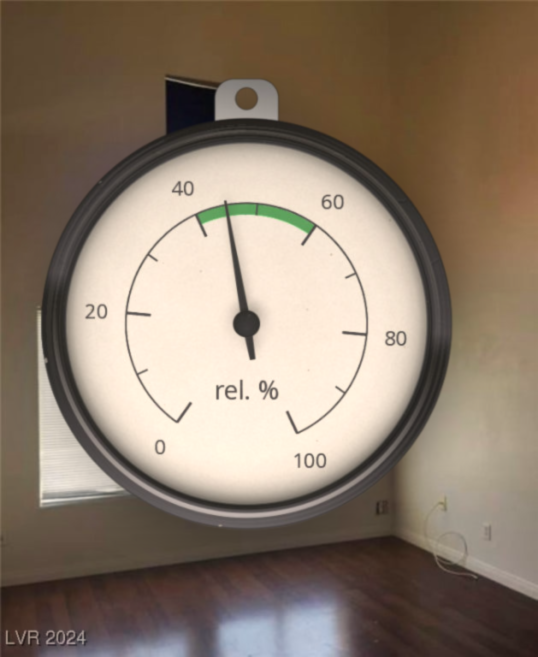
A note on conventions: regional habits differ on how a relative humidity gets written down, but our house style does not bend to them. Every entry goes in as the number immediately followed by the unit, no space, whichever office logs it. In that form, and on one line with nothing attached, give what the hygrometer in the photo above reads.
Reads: 45%
